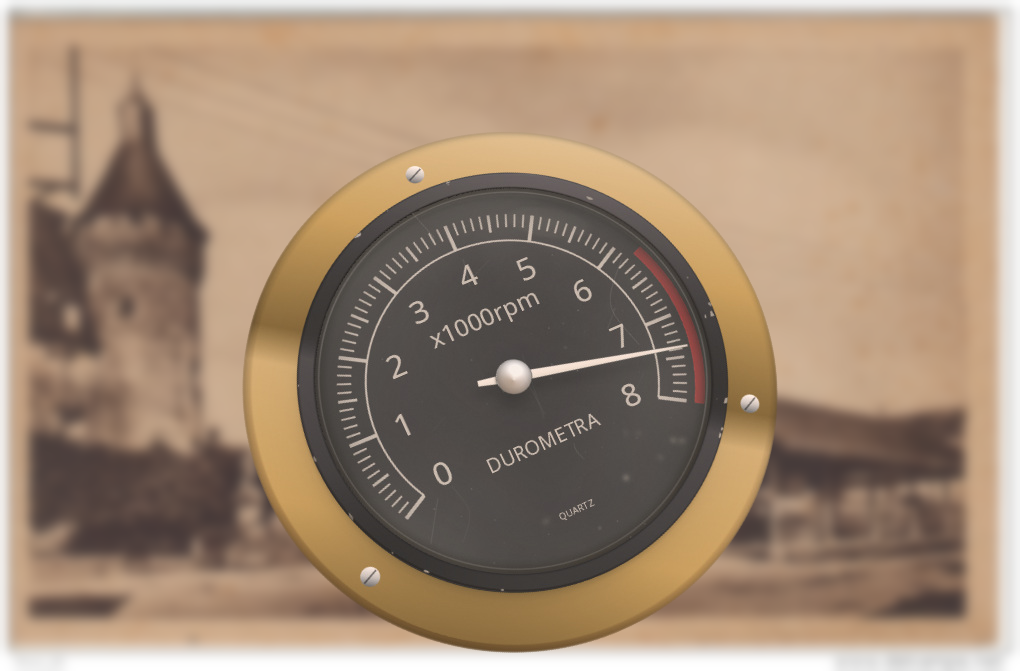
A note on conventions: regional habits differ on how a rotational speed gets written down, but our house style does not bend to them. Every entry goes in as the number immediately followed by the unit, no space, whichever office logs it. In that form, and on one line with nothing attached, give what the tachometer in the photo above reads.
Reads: 7400rpm
